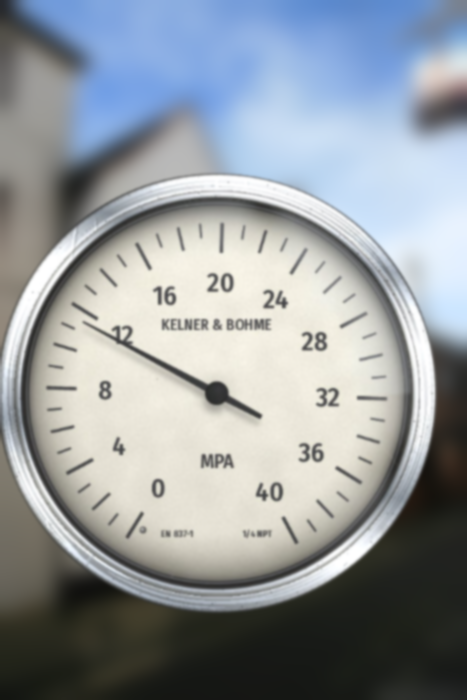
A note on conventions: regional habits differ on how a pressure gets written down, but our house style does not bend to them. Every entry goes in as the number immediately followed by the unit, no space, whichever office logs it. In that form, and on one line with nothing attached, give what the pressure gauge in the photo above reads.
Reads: 11.5MPa
